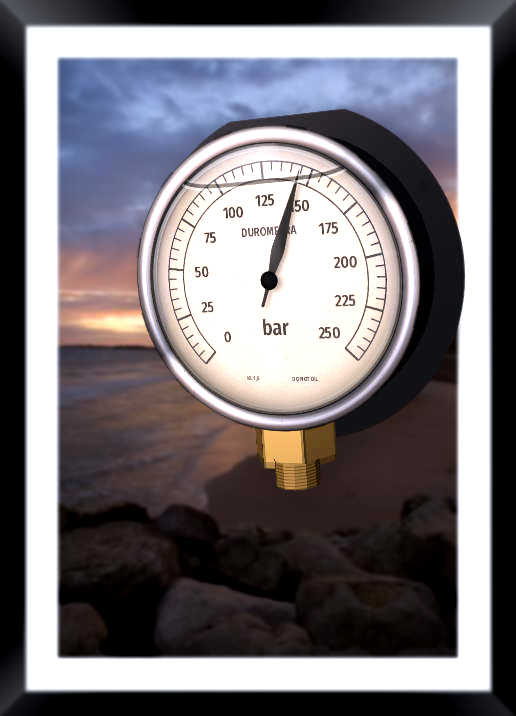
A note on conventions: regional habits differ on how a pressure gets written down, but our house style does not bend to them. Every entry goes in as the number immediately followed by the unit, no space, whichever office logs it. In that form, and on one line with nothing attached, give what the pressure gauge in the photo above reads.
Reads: 145bar
